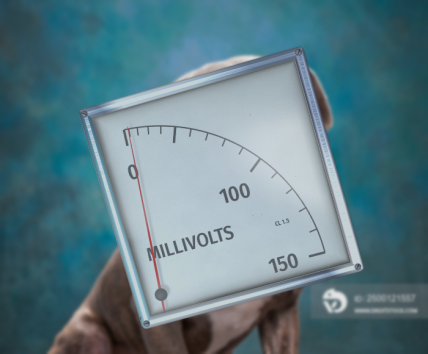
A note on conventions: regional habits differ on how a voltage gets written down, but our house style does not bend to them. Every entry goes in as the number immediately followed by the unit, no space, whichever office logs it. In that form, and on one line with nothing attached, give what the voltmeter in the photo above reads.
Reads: 10mV
